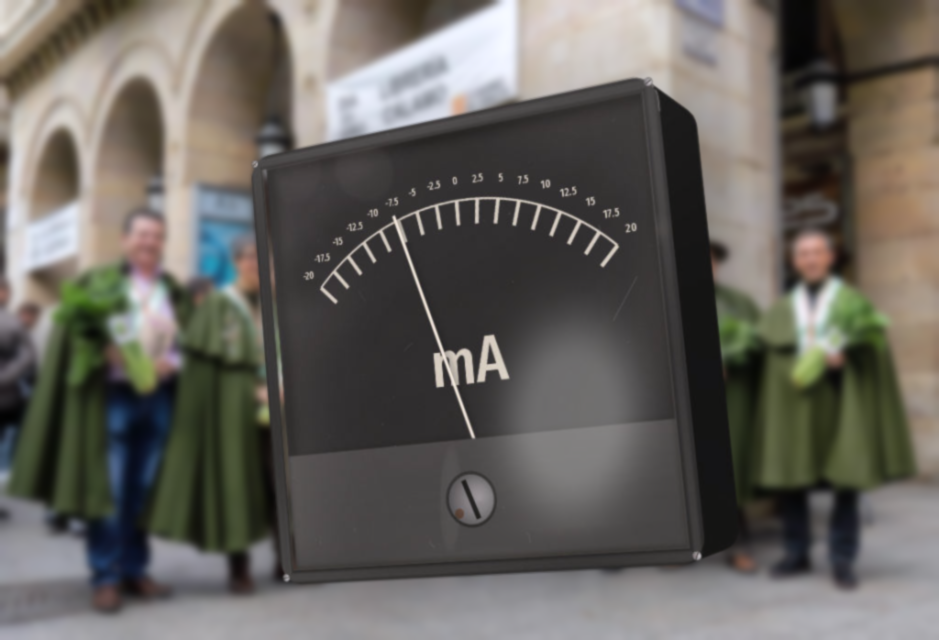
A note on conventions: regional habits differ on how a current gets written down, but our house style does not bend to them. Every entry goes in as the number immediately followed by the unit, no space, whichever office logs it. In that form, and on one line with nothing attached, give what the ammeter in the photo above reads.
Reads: -7.5mA
